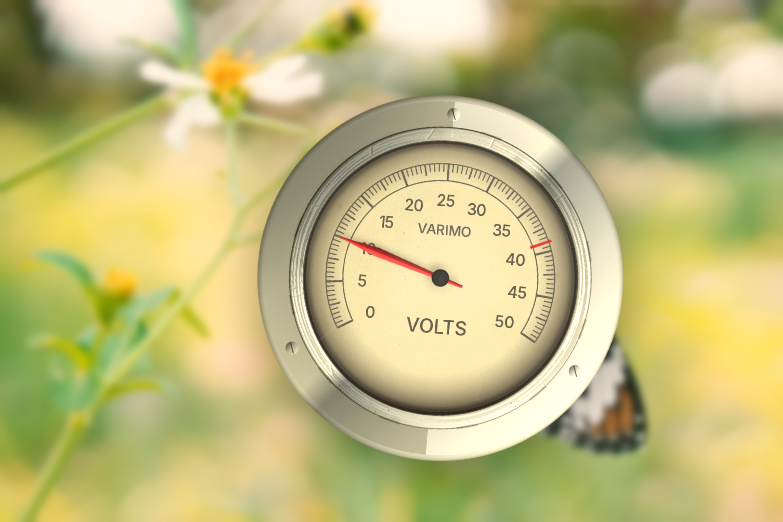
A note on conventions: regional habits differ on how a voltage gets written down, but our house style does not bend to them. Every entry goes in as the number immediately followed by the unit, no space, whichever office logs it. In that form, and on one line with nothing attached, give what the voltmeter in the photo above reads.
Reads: 10V
